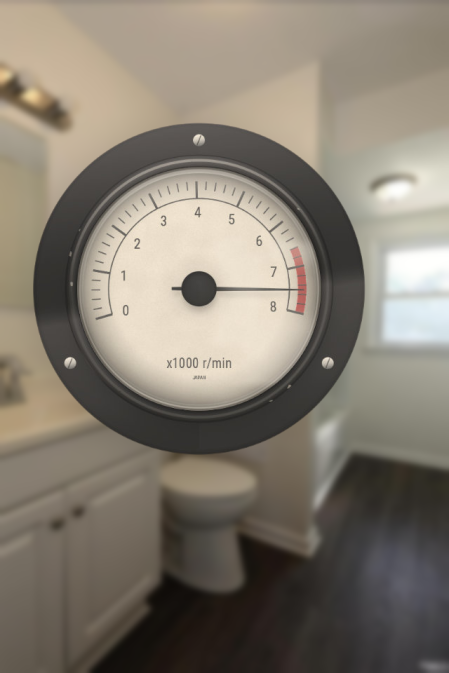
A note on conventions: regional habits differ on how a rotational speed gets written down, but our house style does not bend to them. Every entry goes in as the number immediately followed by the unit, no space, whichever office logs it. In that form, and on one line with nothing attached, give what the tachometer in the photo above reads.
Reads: 7500rpm
